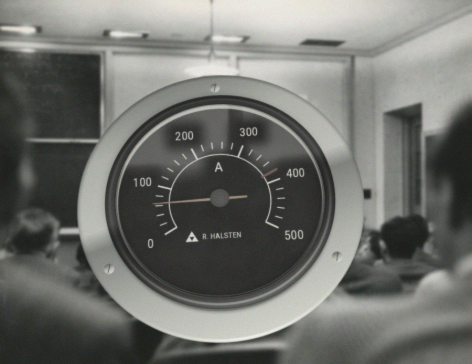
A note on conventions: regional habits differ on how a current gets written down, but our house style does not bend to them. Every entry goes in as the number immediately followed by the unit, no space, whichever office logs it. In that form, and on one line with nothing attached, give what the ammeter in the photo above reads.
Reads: 60A
